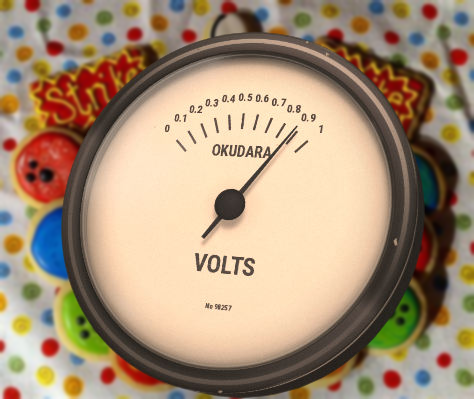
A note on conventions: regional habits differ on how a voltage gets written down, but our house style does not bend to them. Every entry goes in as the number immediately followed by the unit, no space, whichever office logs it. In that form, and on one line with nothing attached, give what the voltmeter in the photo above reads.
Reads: 0.9V
